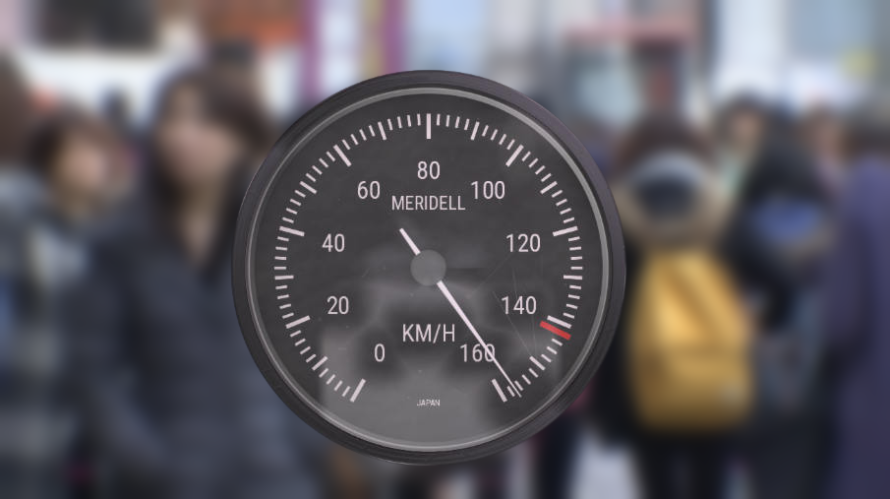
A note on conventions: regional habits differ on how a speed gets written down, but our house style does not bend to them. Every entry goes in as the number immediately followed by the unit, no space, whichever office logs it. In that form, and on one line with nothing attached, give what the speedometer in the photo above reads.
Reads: 157km/h
